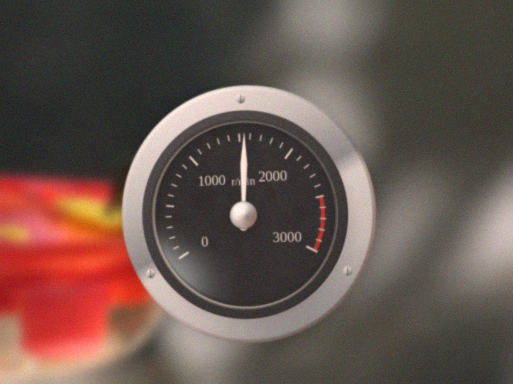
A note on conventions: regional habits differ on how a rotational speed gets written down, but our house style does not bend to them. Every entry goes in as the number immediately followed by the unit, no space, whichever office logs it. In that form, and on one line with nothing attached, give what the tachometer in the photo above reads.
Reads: 1550rpm
